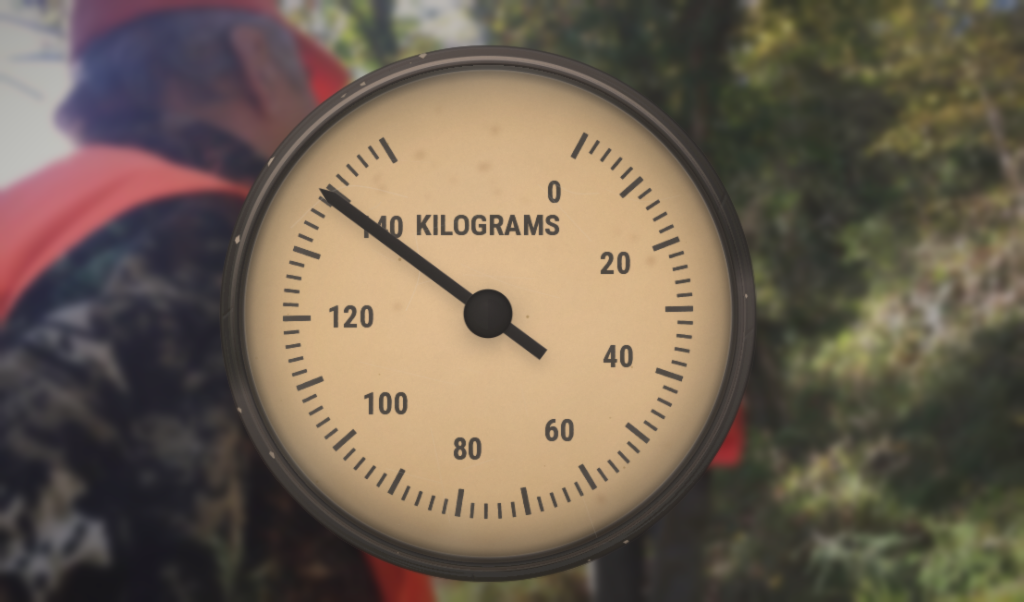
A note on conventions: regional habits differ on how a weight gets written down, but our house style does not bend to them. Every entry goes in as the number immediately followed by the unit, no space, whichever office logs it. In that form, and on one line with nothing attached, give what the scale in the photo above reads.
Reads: 139kg
